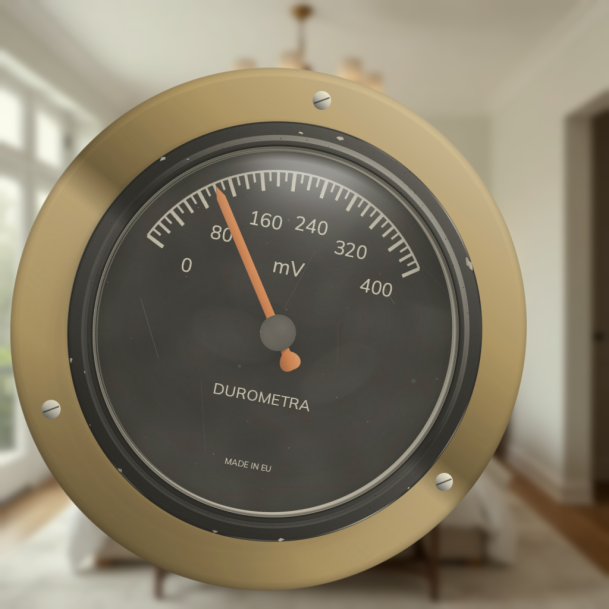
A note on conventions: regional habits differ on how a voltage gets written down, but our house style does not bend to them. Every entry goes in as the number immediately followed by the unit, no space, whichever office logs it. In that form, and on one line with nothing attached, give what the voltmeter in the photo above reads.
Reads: 100mV
